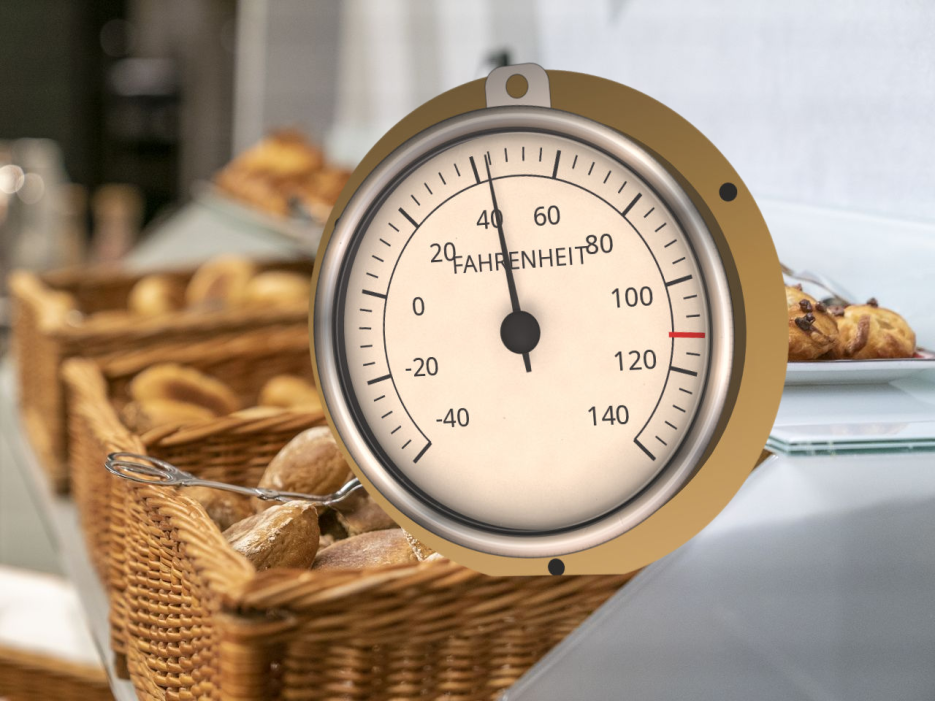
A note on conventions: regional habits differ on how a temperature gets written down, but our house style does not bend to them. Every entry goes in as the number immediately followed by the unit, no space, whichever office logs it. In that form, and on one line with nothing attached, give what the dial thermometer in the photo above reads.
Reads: 44°F
